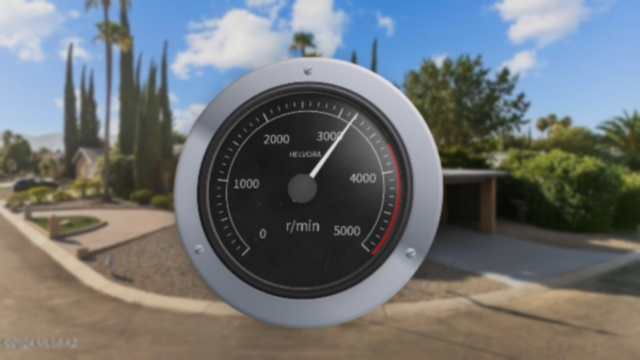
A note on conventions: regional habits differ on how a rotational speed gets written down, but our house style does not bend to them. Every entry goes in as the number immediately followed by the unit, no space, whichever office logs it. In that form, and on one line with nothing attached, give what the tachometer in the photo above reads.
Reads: 3200rpm
